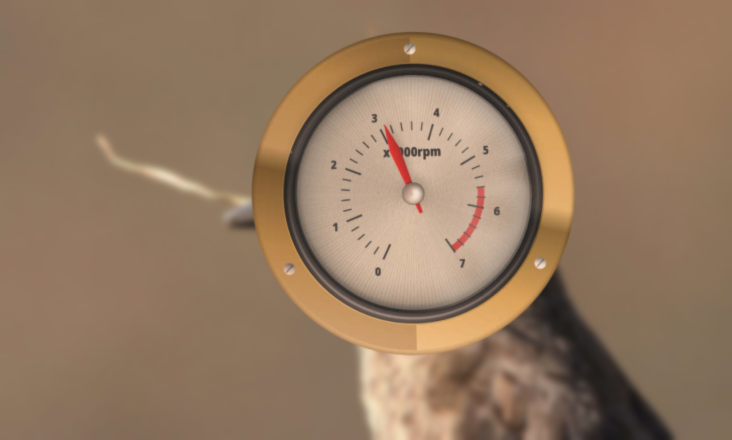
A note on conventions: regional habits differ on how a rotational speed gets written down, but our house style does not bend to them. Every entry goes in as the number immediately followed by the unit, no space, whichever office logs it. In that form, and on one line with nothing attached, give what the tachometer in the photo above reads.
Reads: 3100rpm
